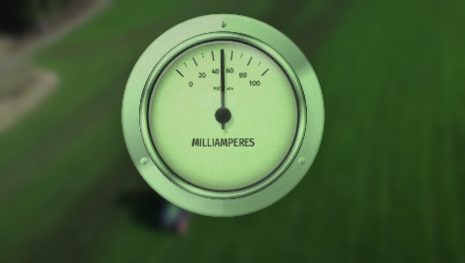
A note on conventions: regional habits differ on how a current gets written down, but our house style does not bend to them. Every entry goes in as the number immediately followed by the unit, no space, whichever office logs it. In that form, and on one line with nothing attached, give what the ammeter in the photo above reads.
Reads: 50mA
